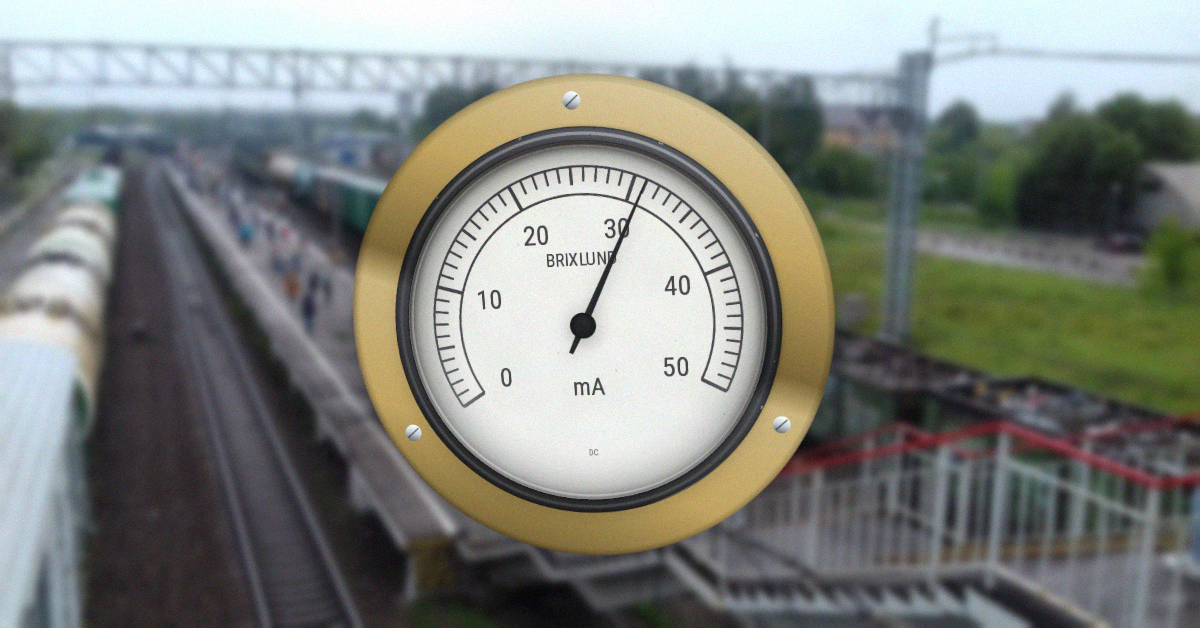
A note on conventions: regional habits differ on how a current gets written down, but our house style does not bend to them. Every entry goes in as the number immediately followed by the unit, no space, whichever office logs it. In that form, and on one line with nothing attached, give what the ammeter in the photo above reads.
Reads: 31mA
